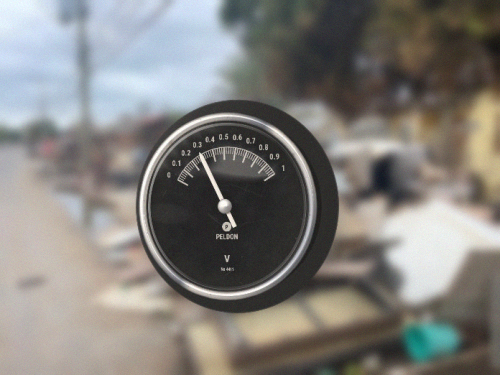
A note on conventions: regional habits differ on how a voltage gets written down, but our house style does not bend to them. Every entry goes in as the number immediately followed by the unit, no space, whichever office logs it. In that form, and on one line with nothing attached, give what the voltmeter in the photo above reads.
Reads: 0.3V
